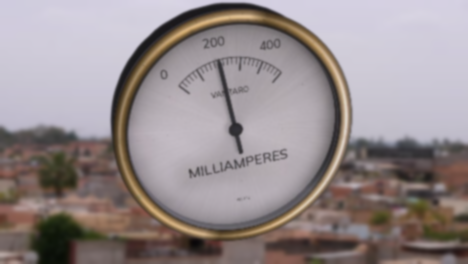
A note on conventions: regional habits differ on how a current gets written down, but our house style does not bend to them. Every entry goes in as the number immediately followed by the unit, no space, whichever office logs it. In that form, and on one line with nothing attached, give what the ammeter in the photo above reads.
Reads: 200mA
